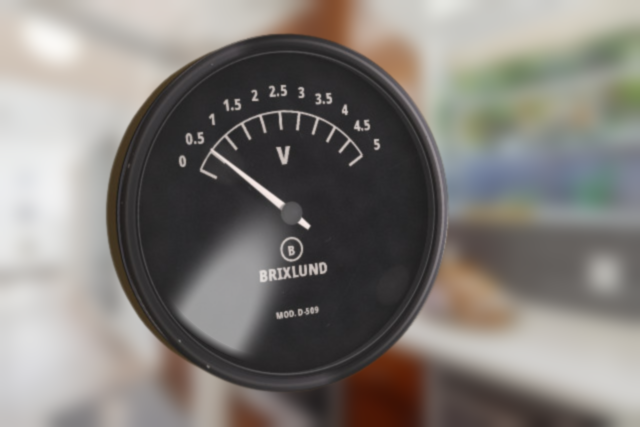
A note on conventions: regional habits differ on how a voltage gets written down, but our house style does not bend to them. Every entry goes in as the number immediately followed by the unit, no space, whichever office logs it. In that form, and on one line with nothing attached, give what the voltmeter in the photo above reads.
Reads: 0.5V
